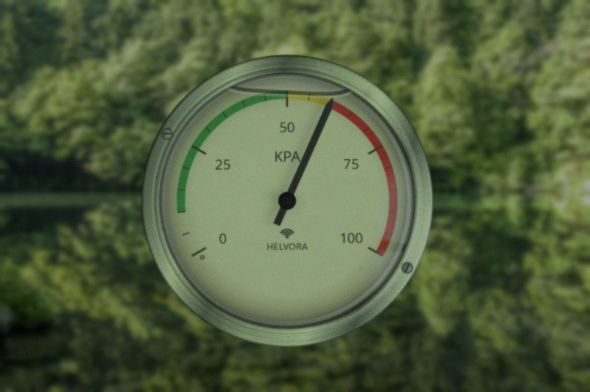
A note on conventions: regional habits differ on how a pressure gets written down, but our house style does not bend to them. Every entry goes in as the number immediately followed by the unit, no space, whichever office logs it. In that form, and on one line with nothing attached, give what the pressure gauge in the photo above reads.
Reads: 60kPa
